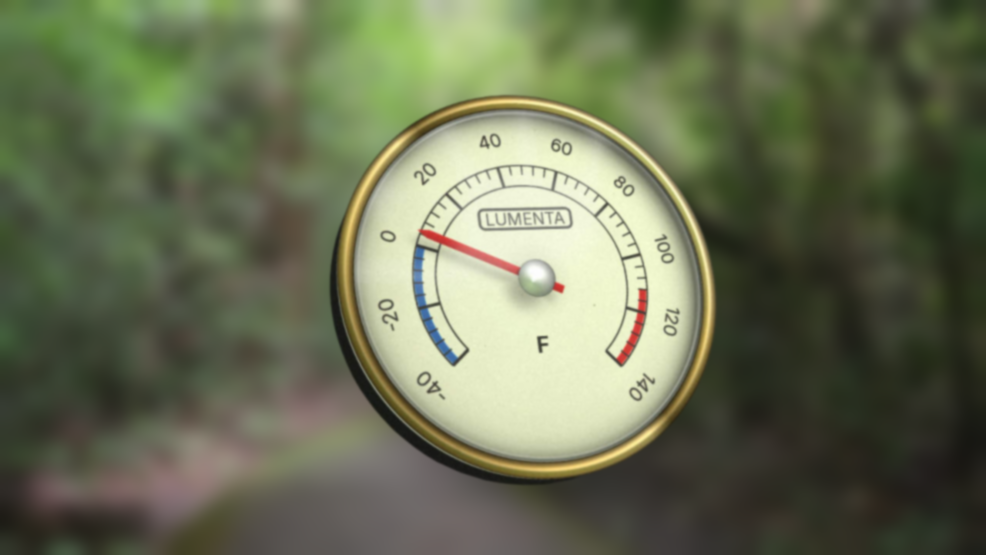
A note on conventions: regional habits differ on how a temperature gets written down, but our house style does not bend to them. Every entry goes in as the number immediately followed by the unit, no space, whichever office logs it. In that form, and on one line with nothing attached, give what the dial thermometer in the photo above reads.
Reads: 4°F
